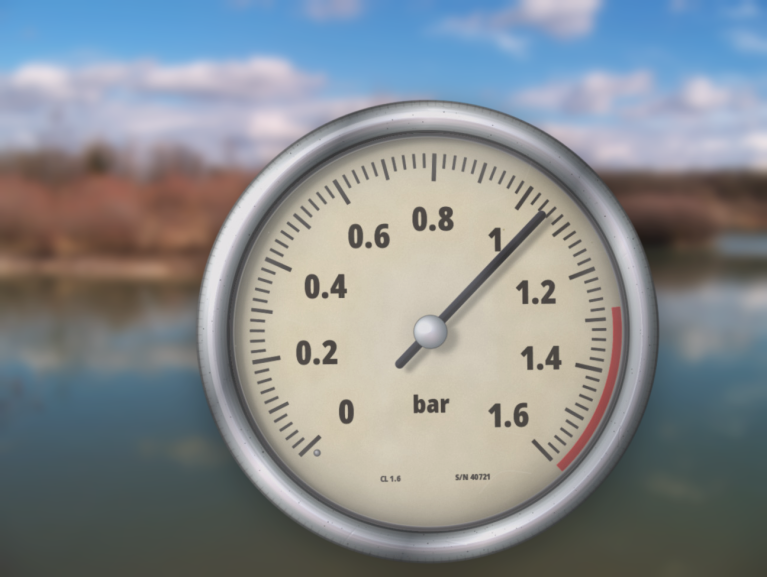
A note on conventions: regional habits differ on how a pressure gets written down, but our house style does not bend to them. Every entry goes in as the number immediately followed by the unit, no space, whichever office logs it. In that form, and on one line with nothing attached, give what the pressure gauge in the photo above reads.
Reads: 1.05bar
